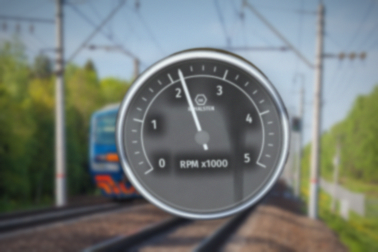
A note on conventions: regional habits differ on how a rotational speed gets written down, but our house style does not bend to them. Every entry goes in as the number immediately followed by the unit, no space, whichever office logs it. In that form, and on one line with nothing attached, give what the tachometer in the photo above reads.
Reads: 2200rpm
